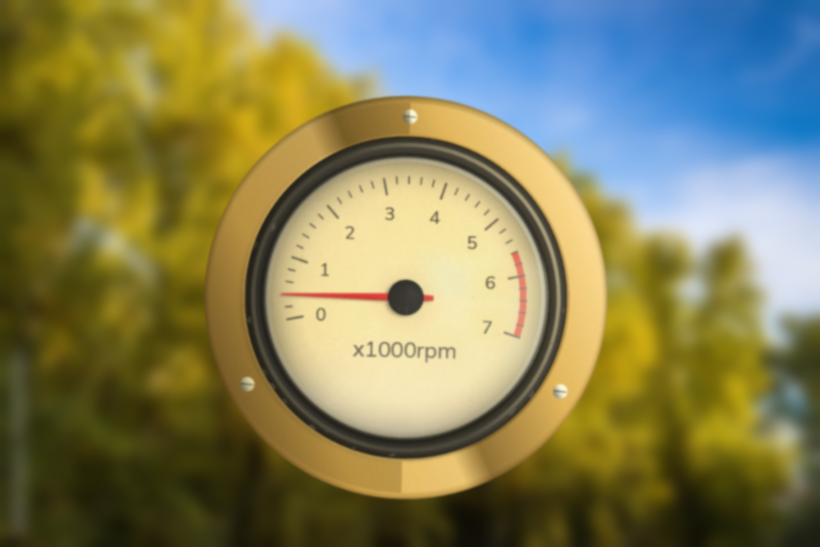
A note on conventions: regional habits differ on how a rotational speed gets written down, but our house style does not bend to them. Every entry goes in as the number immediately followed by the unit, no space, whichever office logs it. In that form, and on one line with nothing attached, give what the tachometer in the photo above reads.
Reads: 400rpm
